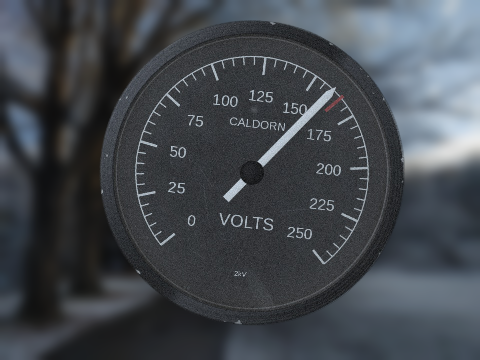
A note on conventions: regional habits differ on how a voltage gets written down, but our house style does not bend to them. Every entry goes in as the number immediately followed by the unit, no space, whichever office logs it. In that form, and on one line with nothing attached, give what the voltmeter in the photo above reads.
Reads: 160V
